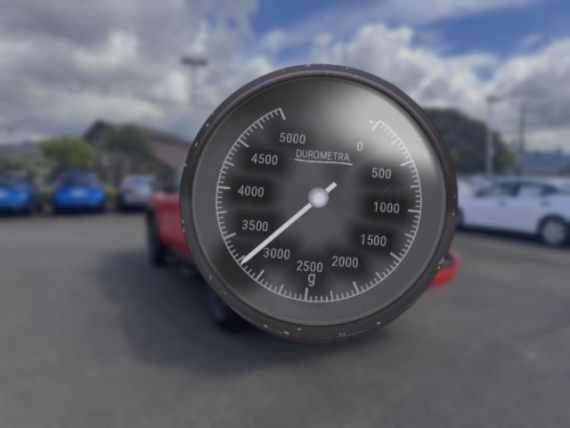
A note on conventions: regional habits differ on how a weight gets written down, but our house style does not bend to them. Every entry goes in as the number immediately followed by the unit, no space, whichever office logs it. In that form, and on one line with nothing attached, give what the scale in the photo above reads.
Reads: 3200g
